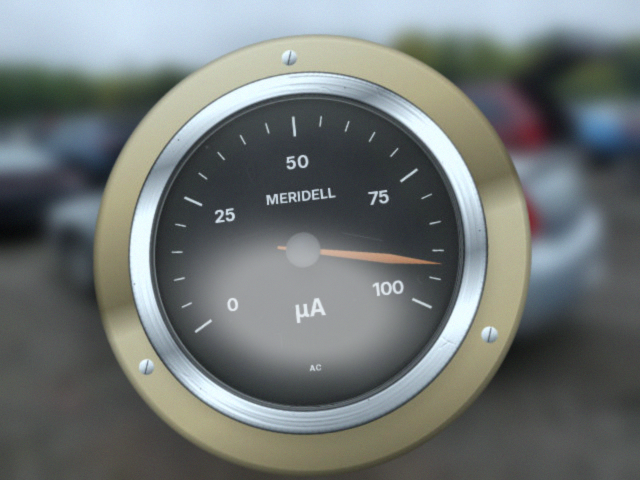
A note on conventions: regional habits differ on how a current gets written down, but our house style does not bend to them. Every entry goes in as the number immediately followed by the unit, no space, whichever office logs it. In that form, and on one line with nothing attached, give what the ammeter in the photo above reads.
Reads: 92.5µA
